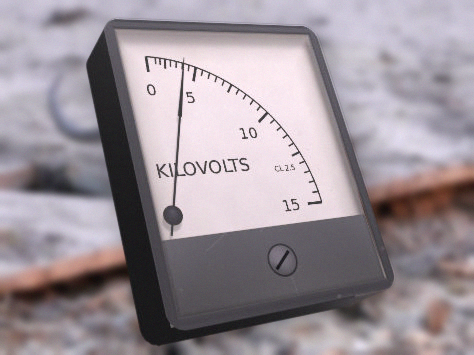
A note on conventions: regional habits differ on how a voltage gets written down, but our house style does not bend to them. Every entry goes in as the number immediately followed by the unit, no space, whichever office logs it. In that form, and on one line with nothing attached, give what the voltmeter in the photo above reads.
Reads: 4kV
